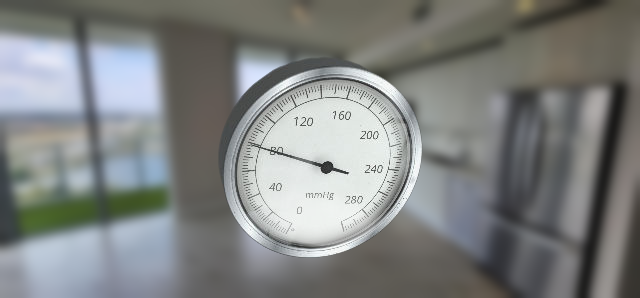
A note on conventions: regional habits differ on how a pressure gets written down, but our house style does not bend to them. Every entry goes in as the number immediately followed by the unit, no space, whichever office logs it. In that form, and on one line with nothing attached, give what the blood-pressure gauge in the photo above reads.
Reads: 80mmHg
